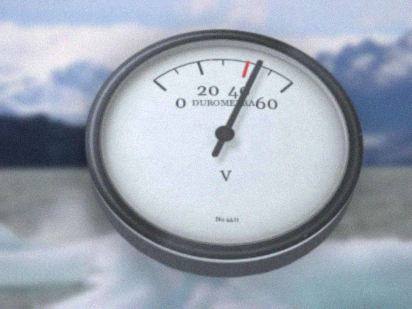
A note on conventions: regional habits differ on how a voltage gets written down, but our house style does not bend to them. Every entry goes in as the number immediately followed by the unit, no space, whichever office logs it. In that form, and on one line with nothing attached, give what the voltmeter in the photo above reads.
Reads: 45V
